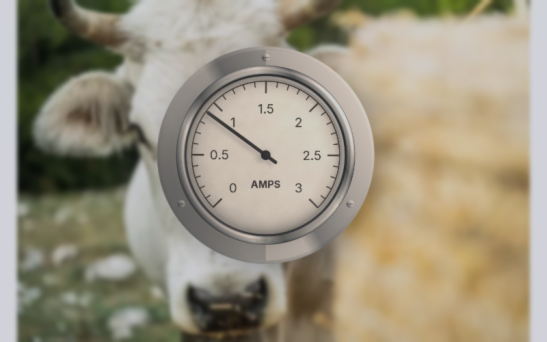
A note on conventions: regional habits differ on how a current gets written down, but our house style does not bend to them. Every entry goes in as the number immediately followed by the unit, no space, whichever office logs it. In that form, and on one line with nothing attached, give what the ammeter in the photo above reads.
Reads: 0.9A
